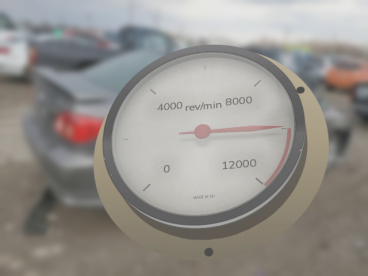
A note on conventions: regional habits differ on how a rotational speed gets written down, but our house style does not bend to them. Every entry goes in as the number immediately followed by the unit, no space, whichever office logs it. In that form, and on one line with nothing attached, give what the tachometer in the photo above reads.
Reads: 10000rpm
